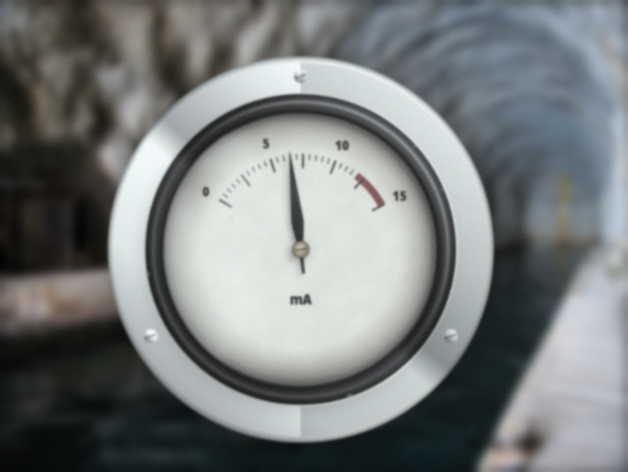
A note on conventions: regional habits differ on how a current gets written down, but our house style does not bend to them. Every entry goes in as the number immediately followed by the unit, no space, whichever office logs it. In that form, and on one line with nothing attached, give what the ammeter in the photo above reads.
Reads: 6.5mA
